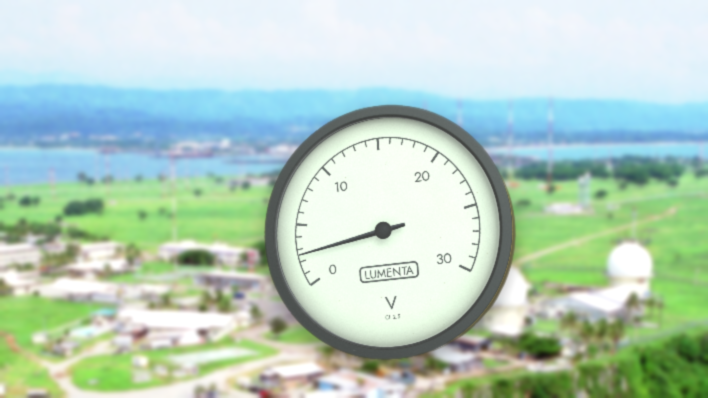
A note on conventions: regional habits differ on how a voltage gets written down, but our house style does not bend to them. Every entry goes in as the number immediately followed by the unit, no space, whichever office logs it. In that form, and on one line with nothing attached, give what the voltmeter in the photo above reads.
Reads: 2.5V
